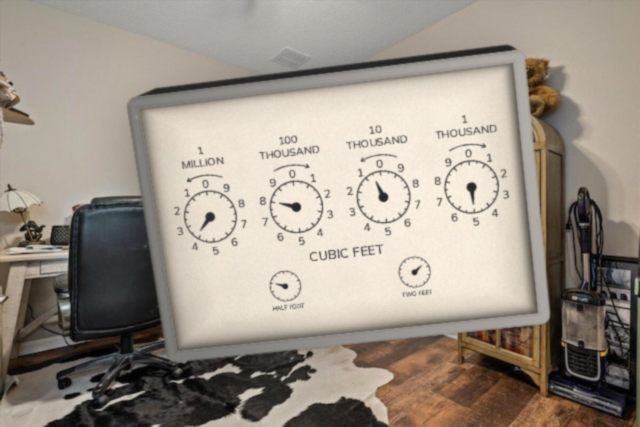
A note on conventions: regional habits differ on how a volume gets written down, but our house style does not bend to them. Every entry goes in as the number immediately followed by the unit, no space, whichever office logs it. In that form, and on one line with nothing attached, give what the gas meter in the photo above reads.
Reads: 380500ft³
